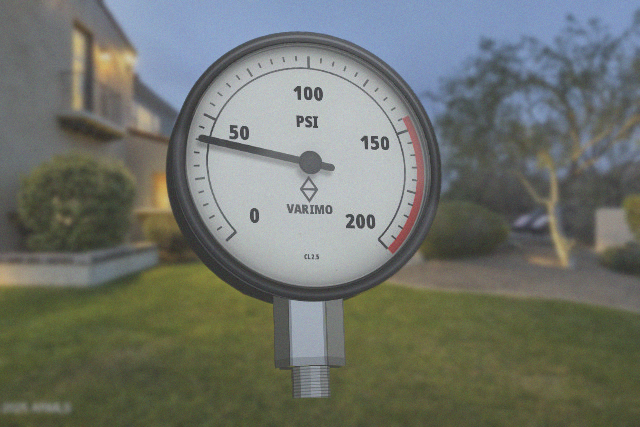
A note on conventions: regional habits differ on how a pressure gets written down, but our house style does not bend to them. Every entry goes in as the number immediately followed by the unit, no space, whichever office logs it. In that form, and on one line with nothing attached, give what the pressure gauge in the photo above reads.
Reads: 40psi
